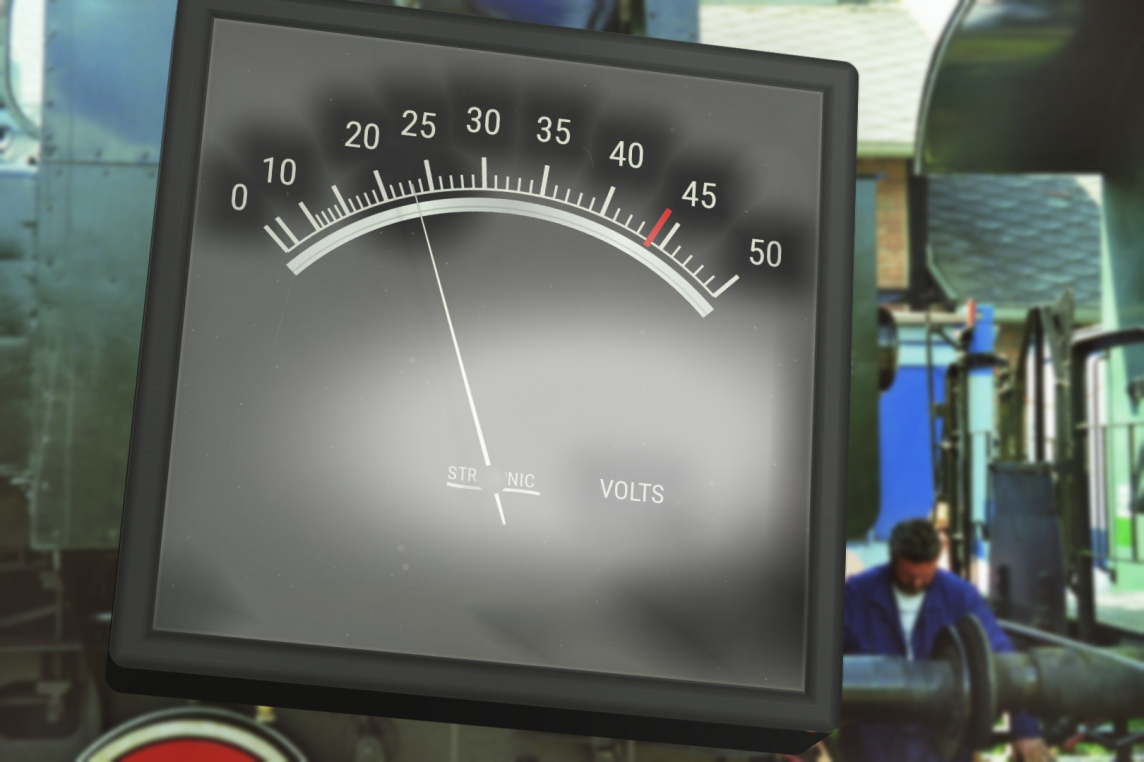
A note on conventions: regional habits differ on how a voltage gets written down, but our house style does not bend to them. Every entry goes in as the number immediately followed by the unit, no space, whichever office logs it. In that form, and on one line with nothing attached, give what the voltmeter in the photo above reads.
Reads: 23V
